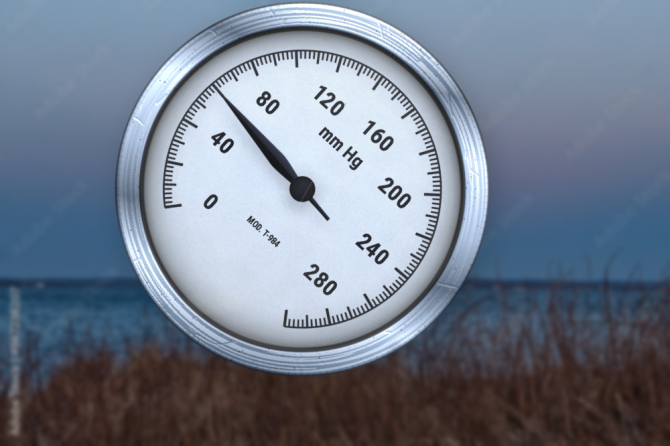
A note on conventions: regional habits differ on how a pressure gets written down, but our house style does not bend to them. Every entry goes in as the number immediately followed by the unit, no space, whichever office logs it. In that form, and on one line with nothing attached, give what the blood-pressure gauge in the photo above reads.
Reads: 60mmHg
